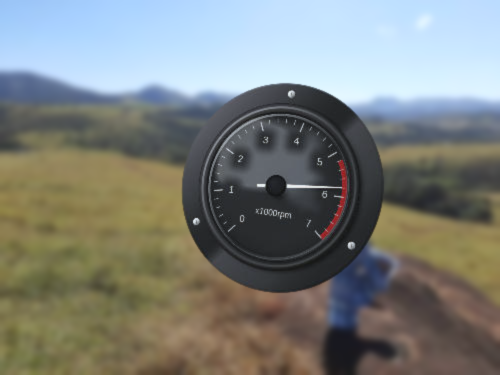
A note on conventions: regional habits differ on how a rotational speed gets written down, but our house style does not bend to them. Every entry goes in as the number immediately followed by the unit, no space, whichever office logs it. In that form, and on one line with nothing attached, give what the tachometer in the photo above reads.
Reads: 5800rpm
